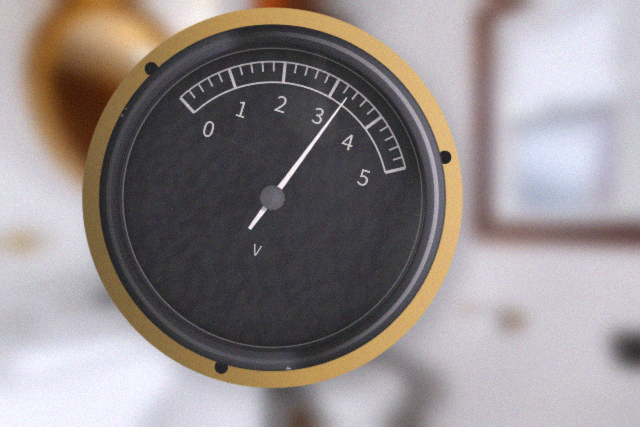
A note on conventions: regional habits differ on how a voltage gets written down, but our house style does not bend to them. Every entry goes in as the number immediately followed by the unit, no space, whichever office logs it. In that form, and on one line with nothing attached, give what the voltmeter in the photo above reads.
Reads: 3.3V
